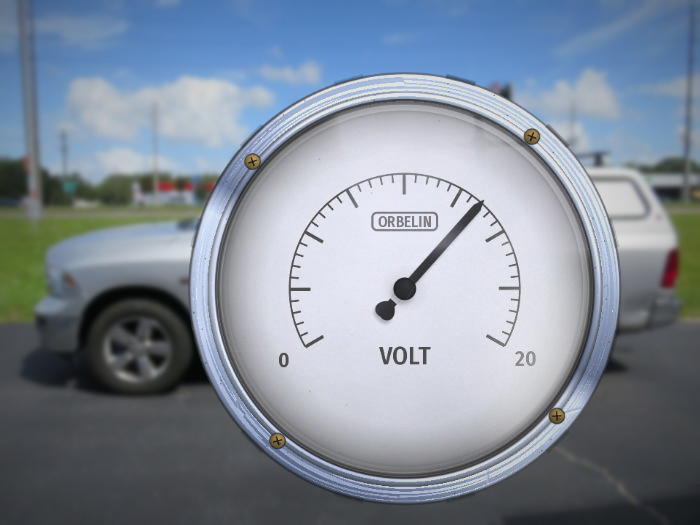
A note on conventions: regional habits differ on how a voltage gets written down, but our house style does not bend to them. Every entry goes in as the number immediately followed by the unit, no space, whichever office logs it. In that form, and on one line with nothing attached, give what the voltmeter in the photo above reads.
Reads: 13.5V
